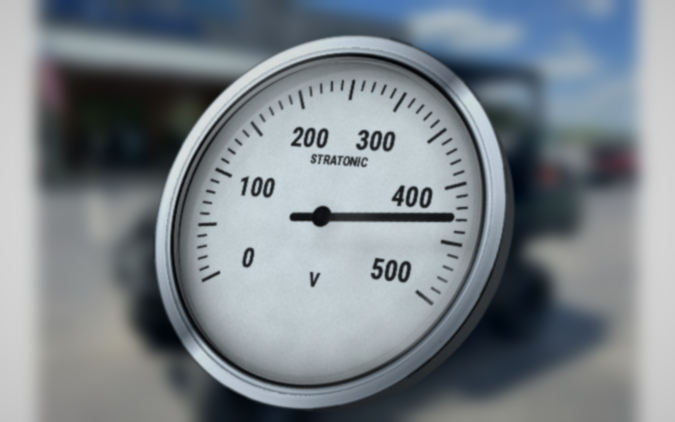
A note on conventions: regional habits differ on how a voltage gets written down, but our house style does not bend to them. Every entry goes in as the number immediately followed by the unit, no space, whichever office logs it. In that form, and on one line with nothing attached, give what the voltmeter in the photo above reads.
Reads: 430V
